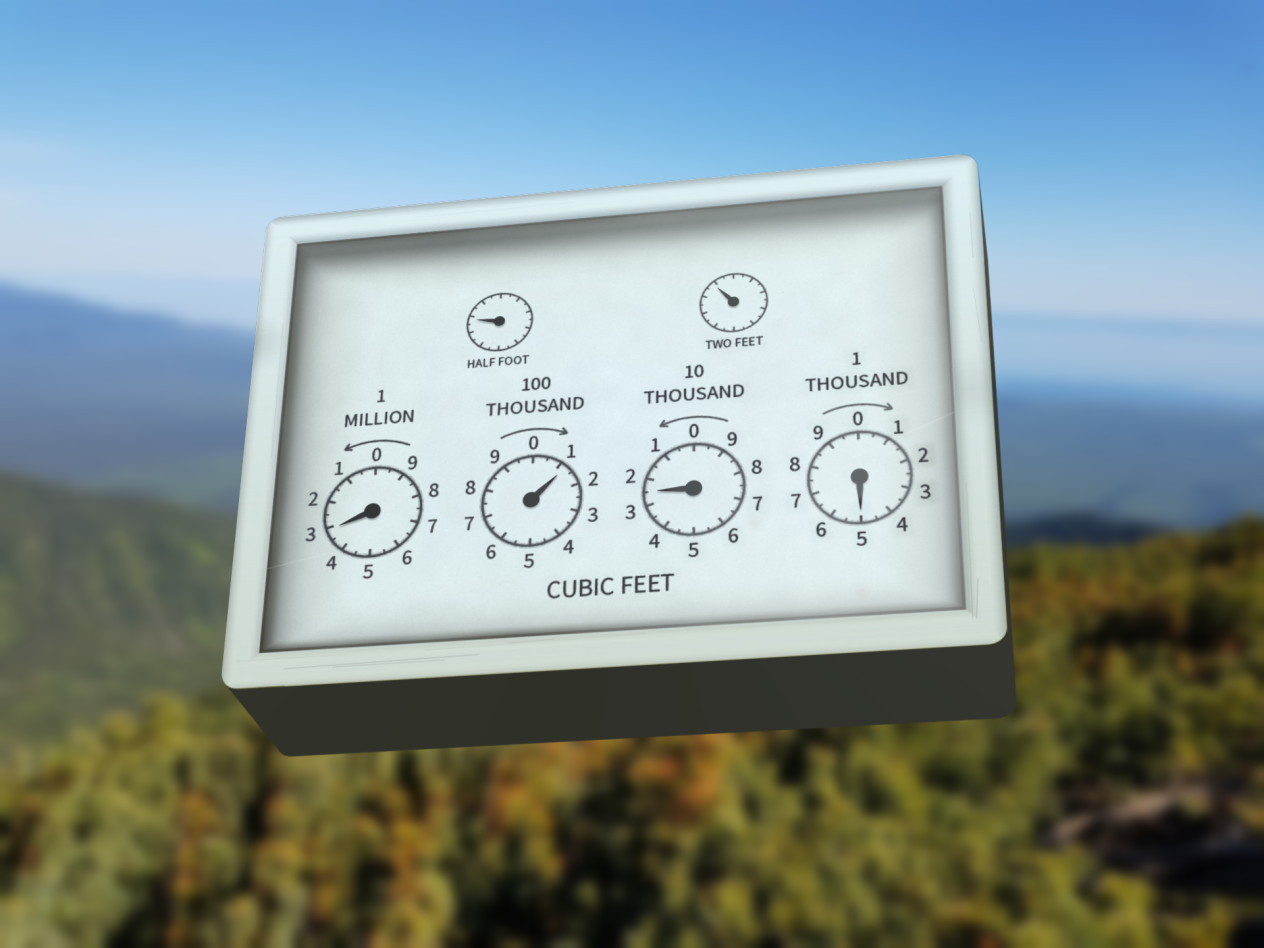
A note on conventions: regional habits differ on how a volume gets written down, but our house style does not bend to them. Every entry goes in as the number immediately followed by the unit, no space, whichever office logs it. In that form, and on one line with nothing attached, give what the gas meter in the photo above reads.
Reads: 312500ft³
